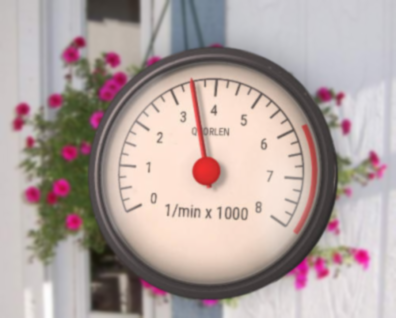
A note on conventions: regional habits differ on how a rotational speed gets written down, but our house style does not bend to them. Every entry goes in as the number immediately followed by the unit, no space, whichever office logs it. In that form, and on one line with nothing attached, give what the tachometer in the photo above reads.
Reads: 3500rpm
